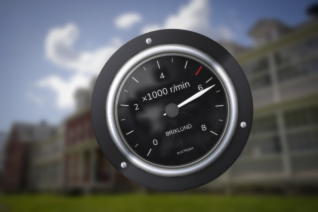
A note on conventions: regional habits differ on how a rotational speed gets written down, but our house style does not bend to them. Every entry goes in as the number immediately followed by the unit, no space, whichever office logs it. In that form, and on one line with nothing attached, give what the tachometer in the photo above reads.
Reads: 6250rpm
